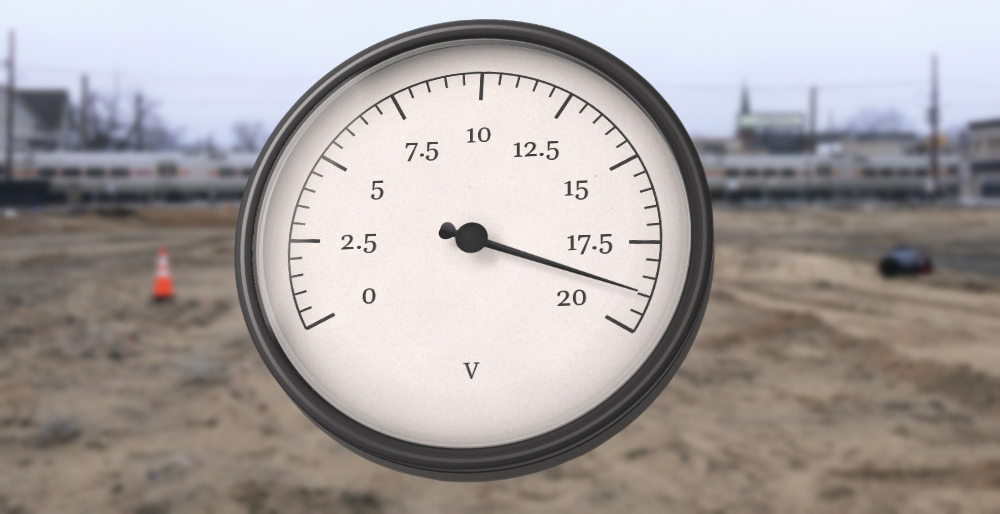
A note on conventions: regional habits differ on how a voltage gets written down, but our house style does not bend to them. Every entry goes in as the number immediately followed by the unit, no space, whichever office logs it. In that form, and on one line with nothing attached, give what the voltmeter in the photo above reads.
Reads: 19V
